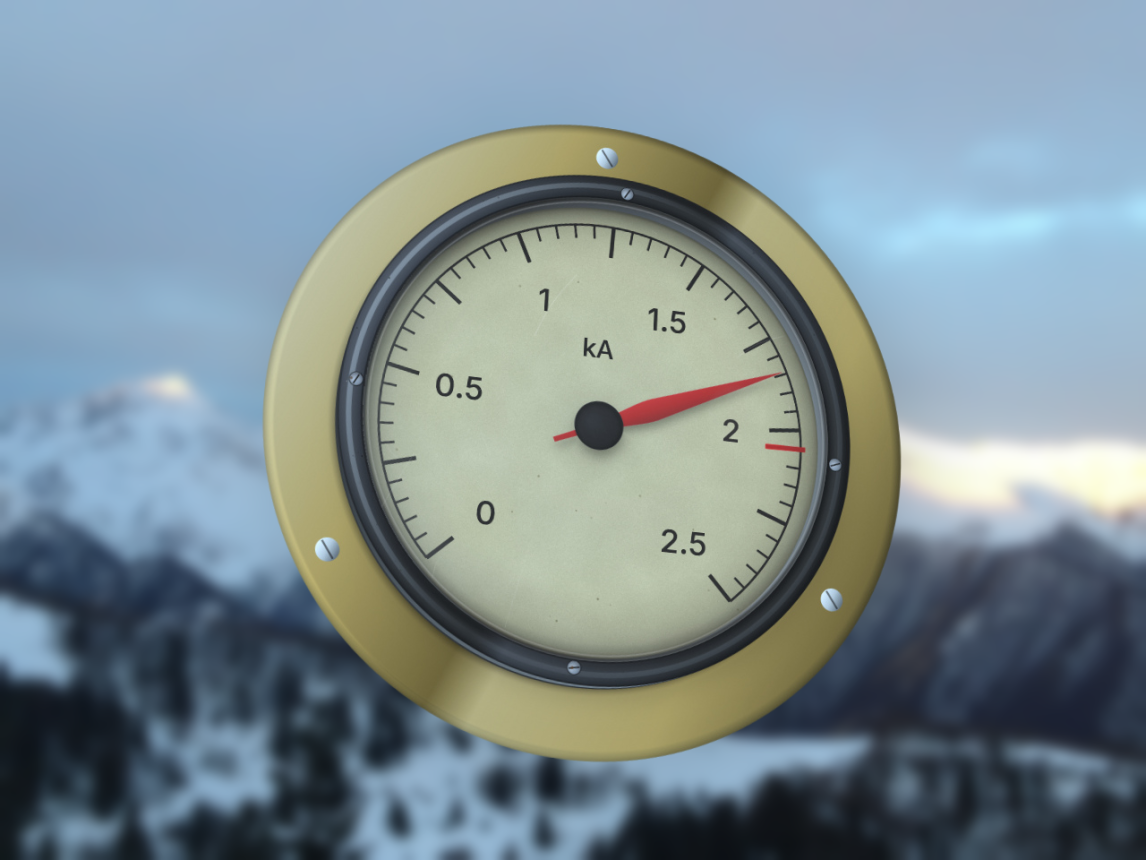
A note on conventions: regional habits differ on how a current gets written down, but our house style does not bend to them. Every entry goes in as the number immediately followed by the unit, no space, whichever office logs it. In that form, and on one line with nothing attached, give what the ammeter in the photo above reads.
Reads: 1.85kA
